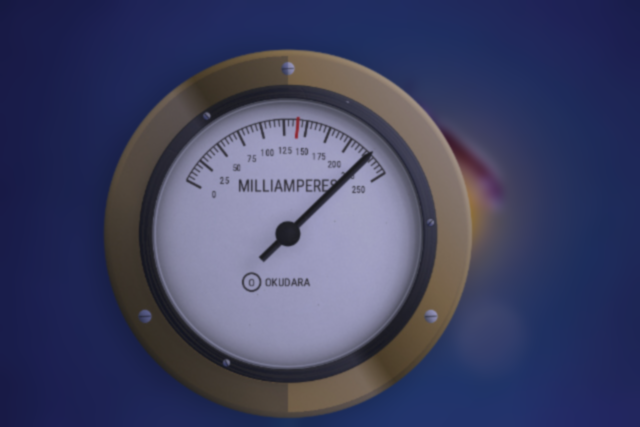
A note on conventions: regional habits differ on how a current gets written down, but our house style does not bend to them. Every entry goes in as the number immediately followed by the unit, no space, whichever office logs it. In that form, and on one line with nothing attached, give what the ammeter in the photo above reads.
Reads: 225mA
